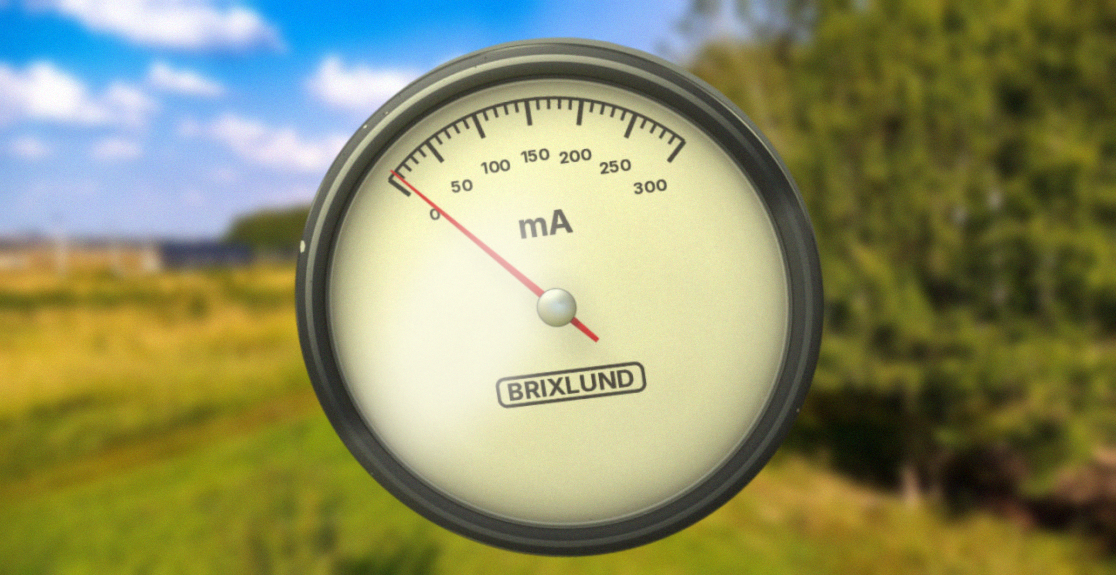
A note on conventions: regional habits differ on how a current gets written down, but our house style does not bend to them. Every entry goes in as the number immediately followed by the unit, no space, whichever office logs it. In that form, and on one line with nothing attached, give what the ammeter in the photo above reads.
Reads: 10mA
